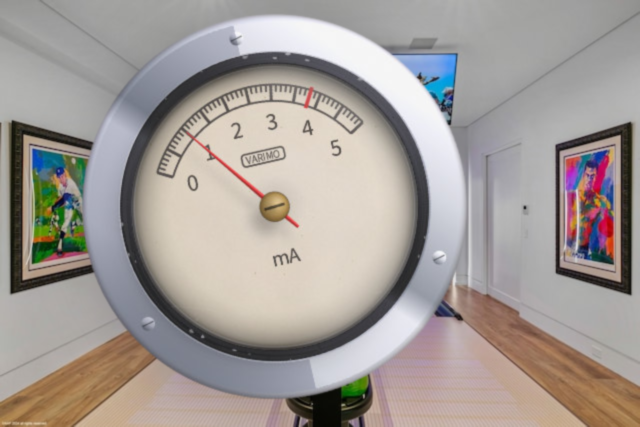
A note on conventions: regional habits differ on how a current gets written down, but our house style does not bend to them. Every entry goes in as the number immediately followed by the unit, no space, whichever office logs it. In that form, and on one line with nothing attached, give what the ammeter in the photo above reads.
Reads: 1mA
